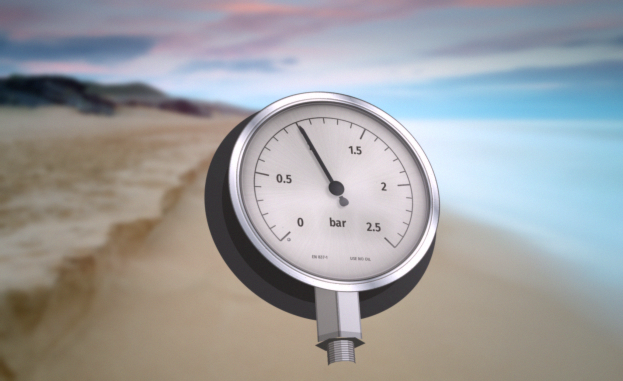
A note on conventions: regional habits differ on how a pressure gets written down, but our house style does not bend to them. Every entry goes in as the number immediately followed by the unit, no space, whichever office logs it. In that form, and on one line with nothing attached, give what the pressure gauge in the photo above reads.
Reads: 1bar
